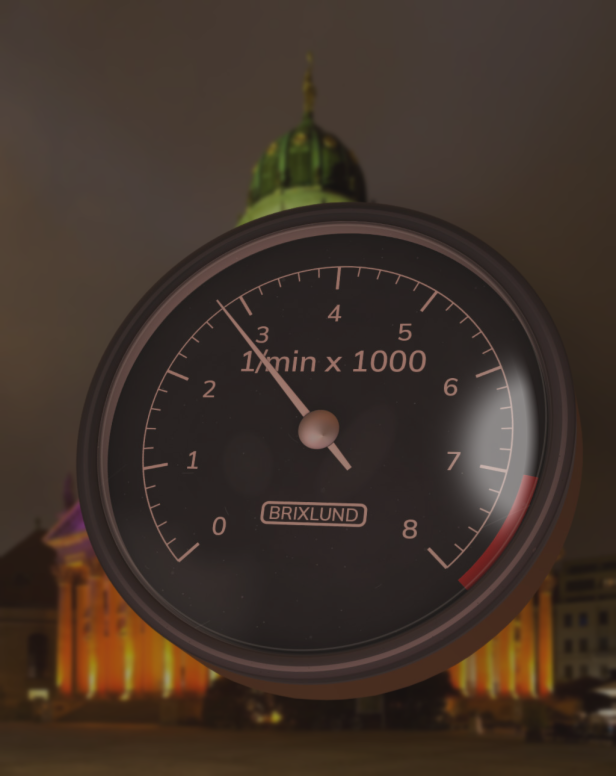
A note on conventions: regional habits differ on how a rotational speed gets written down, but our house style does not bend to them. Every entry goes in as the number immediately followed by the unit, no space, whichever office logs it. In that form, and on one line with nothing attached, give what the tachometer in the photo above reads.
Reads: 2800rpm
